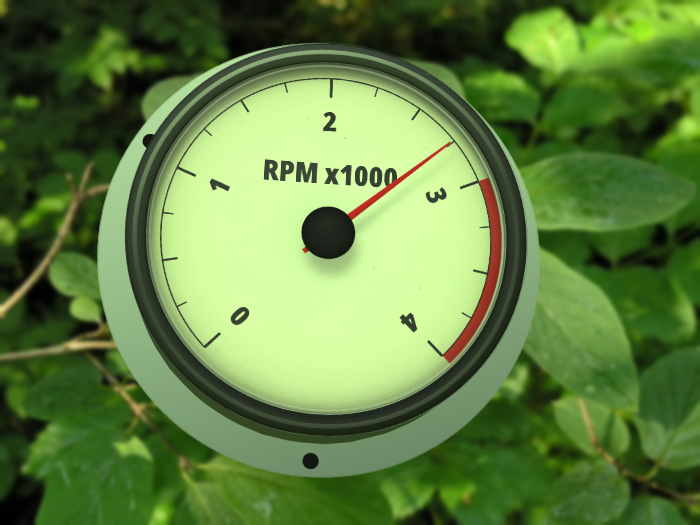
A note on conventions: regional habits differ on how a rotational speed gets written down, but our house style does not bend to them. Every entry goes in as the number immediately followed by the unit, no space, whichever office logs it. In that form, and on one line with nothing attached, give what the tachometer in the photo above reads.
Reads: 2750rpm
